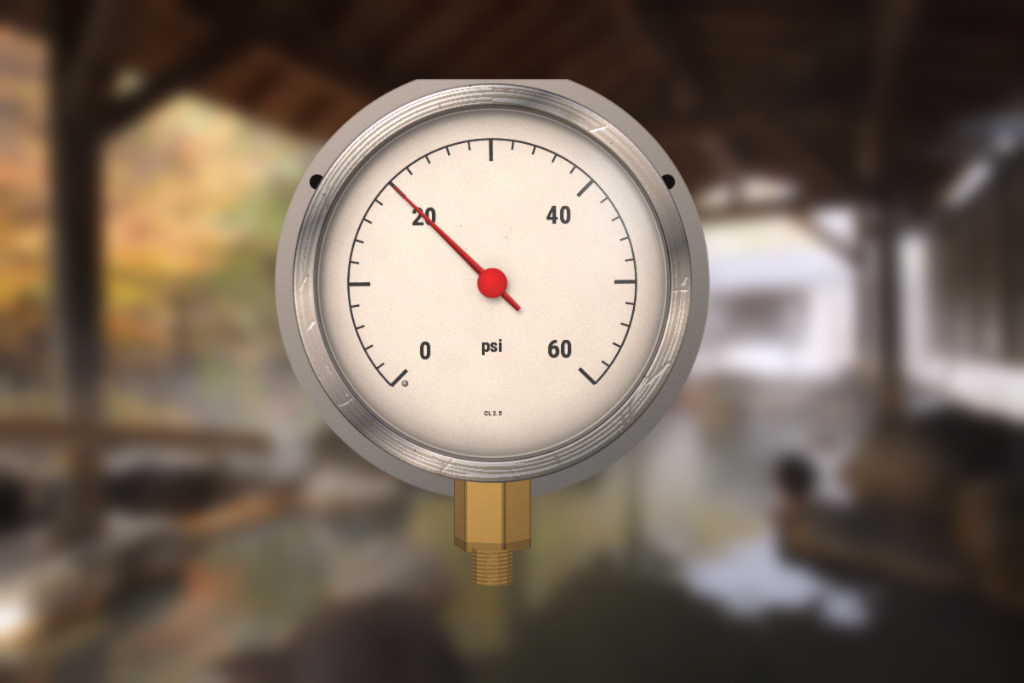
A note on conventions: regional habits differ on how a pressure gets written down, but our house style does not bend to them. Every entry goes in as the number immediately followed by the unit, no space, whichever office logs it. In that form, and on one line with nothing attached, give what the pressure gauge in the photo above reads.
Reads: 20psi
